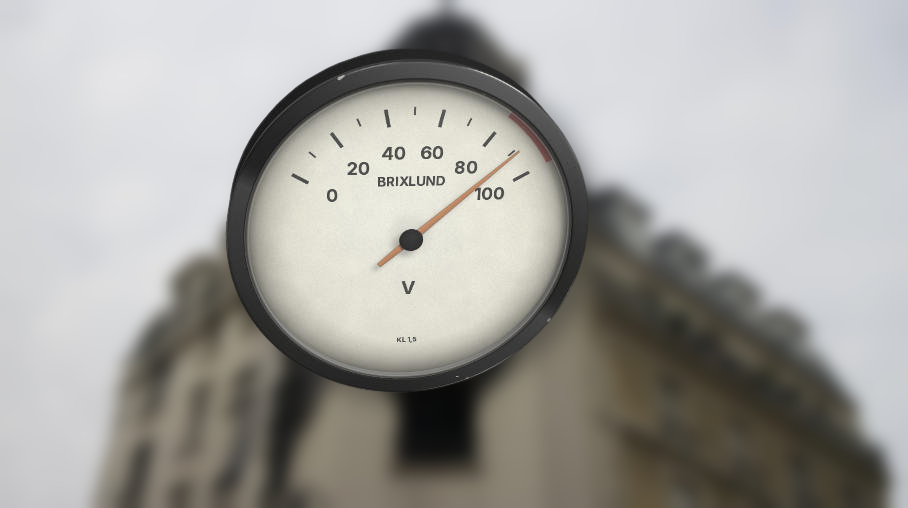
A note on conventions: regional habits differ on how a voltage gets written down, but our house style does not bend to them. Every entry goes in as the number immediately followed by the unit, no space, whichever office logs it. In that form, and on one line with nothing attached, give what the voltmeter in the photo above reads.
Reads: 90V
